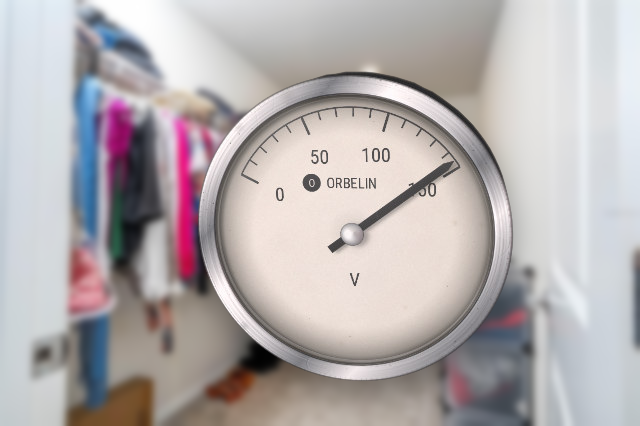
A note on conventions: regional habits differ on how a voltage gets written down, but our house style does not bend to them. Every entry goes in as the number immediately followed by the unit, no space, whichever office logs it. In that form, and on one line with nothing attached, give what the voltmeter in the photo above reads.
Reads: 145V
